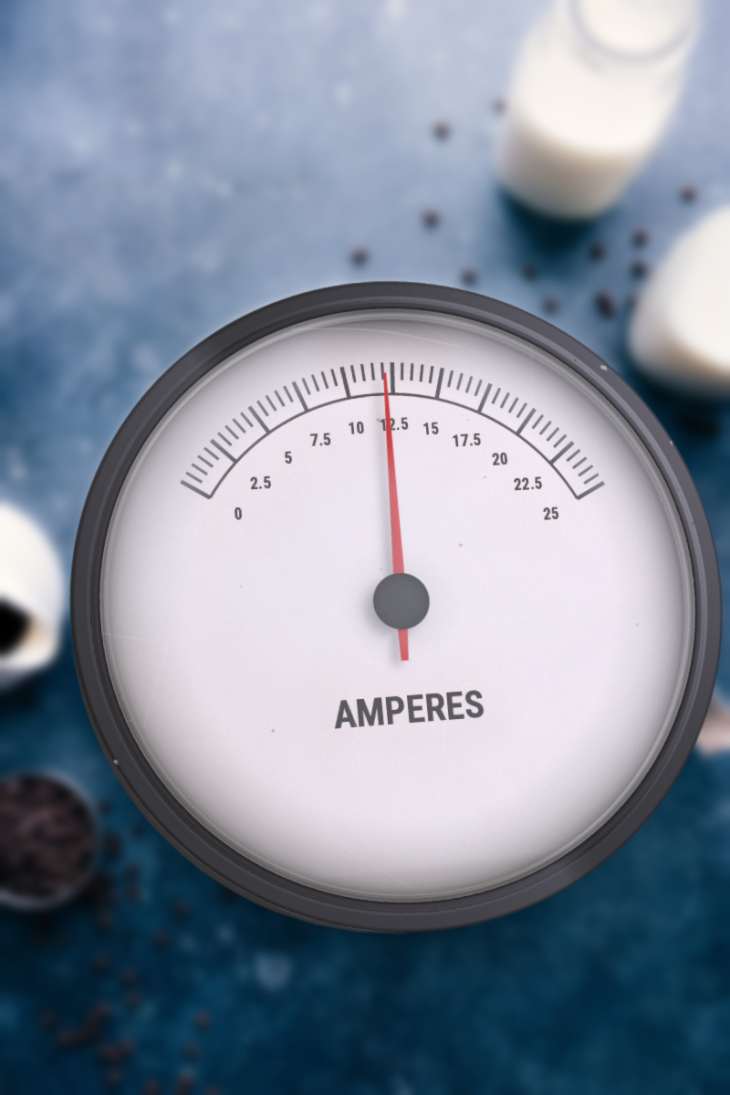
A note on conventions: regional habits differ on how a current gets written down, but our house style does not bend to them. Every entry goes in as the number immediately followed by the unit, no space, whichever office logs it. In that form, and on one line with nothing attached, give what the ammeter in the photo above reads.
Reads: 12A
